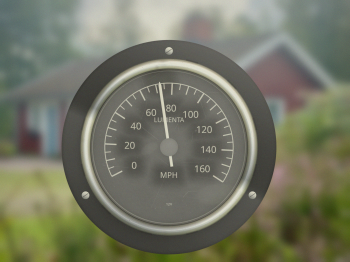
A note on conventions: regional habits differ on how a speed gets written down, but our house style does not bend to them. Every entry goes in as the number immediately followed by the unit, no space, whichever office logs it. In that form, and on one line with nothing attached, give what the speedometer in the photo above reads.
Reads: 72.5mph
